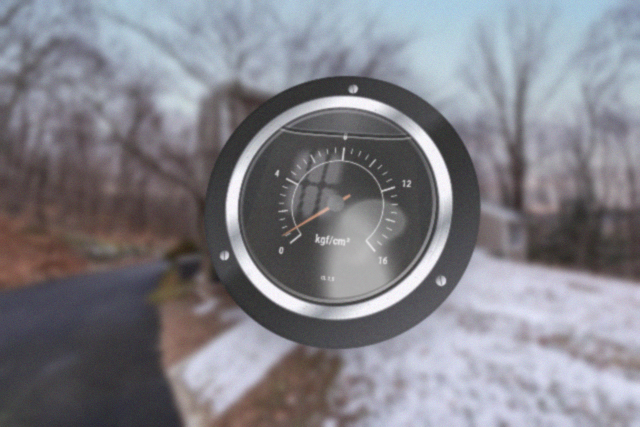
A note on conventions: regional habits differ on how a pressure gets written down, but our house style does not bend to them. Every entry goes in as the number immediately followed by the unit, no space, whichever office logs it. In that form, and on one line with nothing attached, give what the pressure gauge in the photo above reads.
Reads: 0.5kg/cm²
